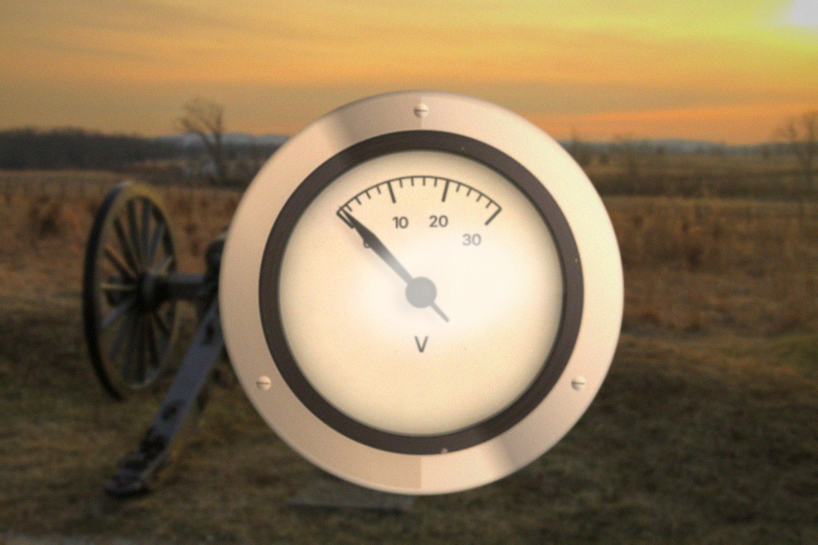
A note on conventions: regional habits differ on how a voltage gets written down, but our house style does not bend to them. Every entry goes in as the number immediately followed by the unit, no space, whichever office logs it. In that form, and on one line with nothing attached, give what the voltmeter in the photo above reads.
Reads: 1V
